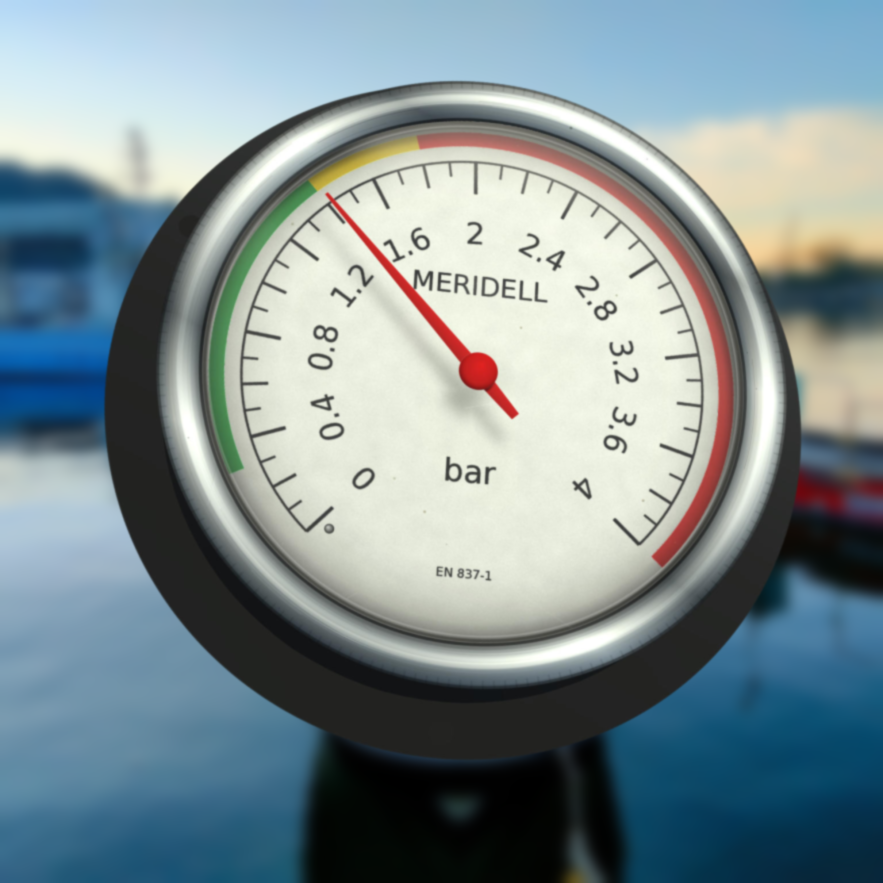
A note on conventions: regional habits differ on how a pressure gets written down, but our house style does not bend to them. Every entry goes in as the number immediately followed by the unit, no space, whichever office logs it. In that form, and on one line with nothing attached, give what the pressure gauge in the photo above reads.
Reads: 1.4bar
